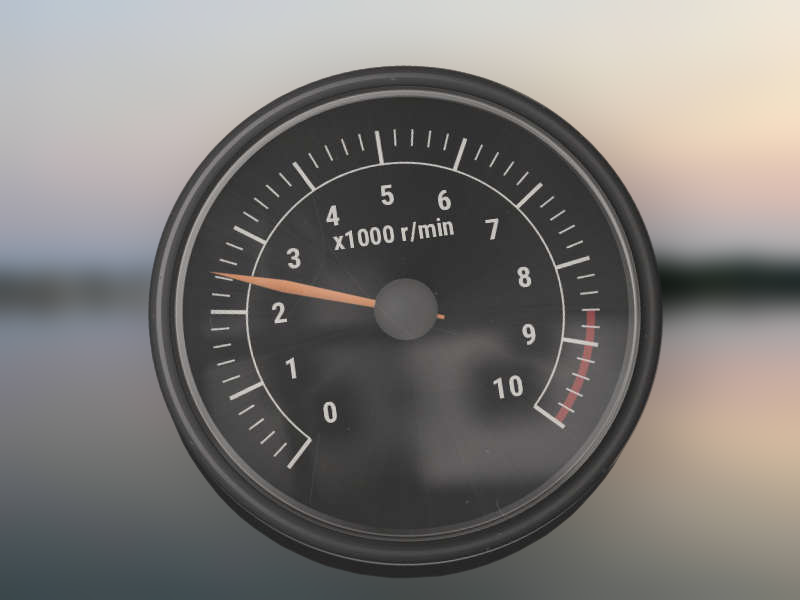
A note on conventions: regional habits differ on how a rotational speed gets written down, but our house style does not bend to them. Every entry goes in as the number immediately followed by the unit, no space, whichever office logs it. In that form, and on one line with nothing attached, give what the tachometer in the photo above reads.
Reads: 2400rpm
